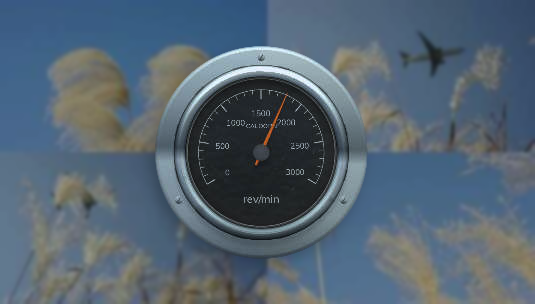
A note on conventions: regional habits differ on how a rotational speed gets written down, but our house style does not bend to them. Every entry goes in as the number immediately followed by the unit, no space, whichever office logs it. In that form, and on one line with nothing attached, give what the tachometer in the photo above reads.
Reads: 1800rpm
